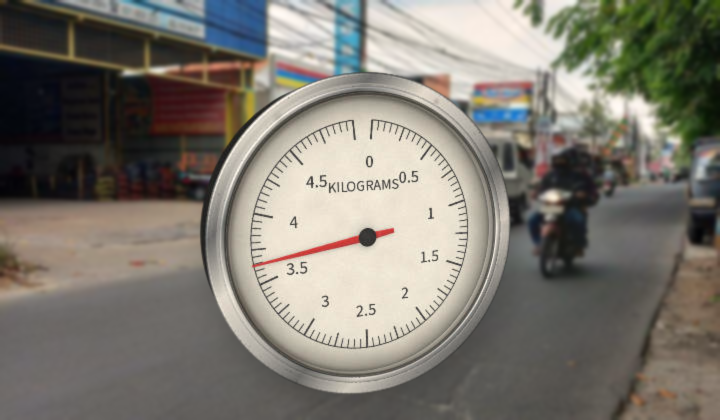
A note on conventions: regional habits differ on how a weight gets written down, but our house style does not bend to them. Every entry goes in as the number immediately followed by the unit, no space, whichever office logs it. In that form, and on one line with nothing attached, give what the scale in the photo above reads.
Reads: 3.65kg
